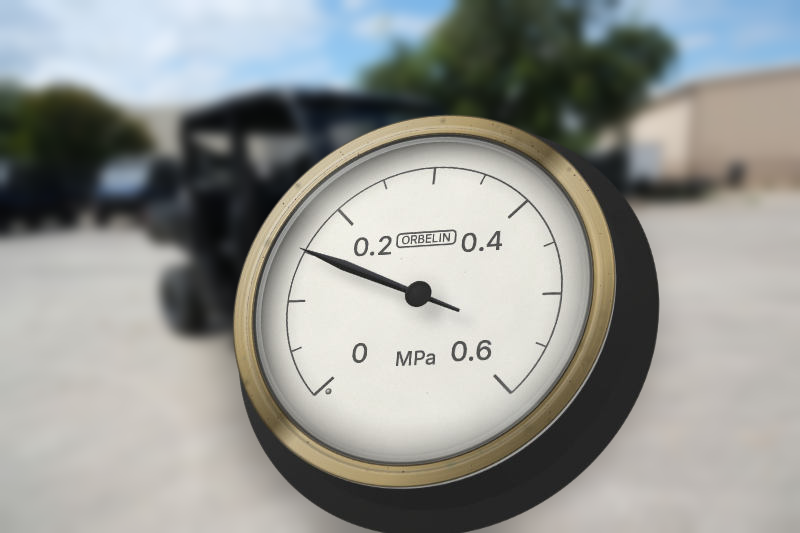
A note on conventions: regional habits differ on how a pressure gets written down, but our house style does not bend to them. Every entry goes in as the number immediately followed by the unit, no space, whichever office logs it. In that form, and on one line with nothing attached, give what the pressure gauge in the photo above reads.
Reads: 0.15MPa
